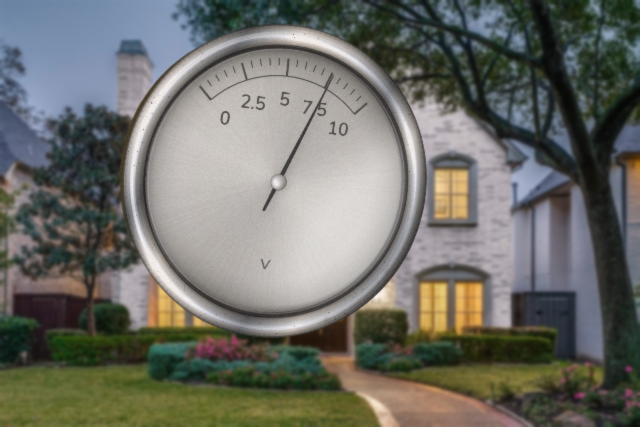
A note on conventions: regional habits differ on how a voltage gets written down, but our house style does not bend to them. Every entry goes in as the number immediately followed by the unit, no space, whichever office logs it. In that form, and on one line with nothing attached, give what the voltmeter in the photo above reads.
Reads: 7.5V
